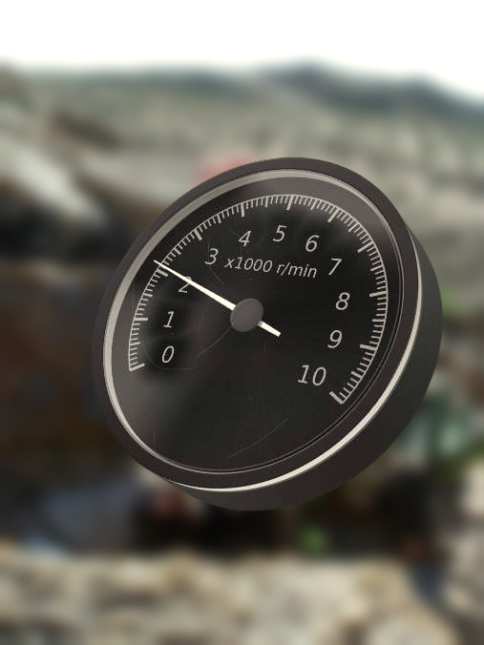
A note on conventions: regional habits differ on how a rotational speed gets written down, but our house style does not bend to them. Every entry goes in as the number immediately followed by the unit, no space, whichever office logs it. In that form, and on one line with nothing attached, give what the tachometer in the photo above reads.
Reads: 2100rpm
